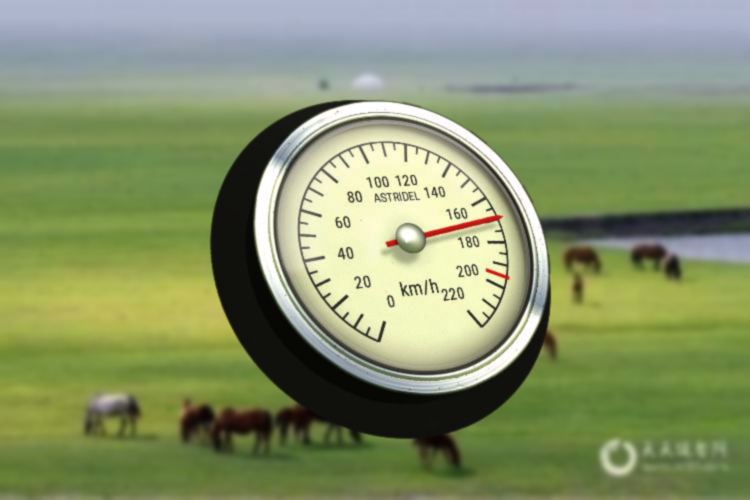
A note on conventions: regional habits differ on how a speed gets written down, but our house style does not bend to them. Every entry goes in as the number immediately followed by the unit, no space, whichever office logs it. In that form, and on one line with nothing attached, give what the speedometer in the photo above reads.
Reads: 170km/h
